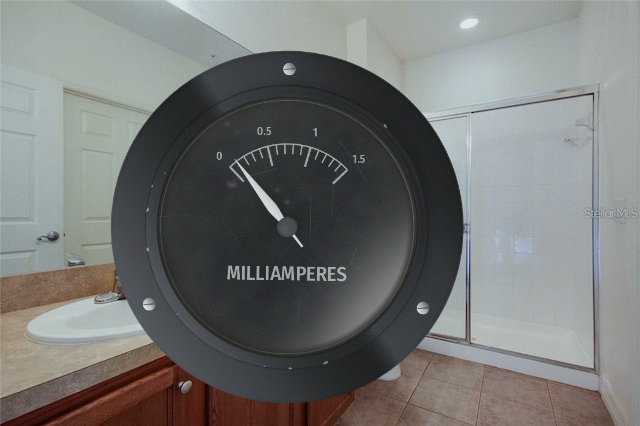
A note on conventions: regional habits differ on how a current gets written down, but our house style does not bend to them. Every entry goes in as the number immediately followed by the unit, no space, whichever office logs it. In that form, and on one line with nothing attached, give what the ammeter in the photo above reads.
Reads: 0.1mA
